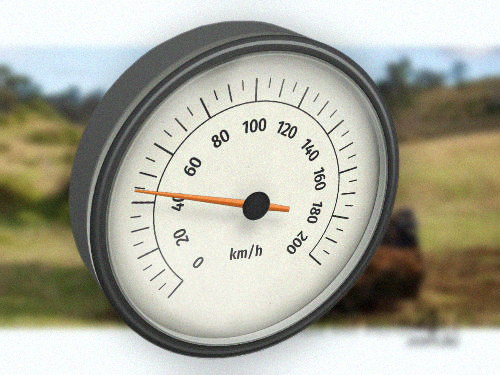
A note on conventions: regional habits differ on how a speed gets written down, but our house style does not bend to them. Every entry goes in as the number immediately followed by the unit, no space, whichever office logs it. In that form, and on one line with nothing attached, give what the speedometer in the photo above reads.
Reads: 45km/h
